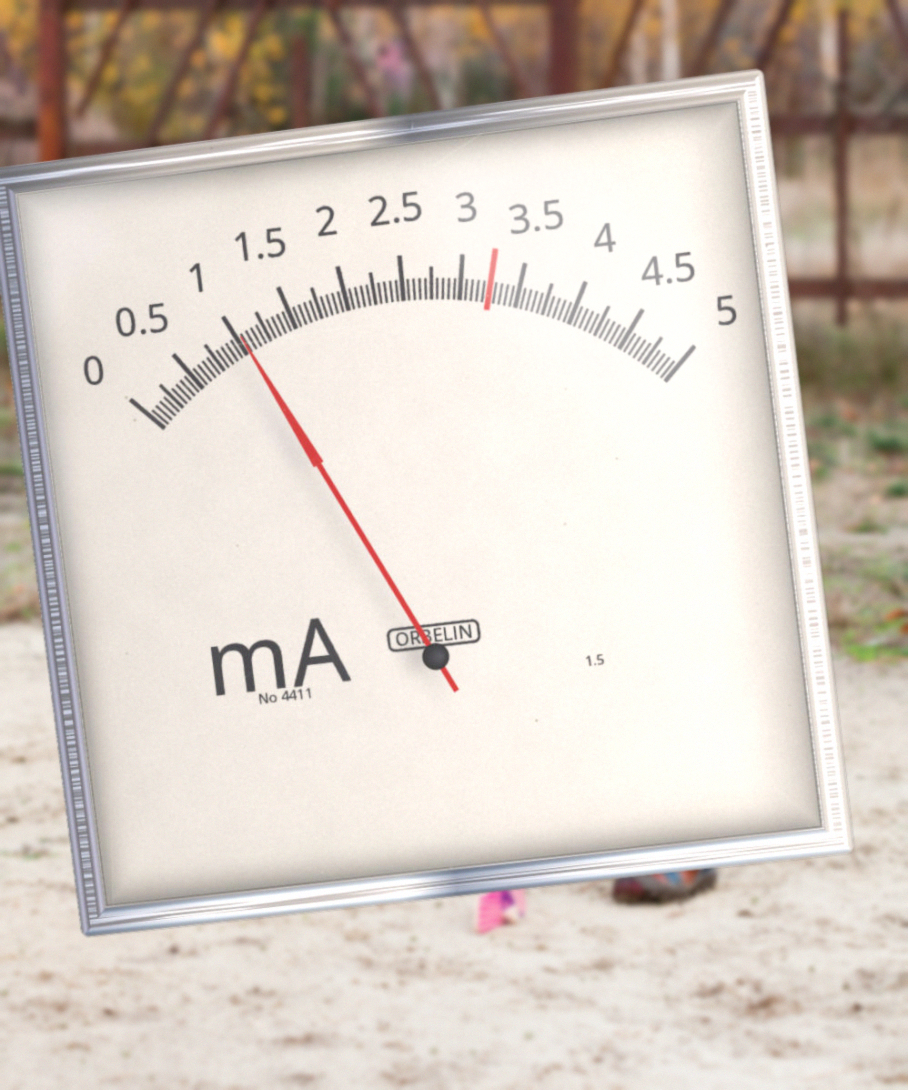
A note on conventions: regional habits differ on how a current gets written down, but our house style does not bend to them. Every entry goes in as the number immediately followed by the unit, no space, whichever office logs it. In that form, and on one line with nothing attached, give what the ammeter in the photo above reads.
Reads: 1.05mA
